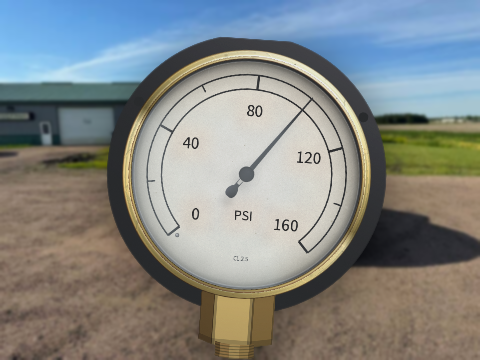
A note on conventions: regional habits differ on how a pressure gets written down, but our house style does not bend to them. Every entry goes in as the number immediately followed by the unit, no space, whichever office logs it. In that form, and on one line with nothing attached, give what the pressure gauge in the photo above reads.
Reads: 100psi
